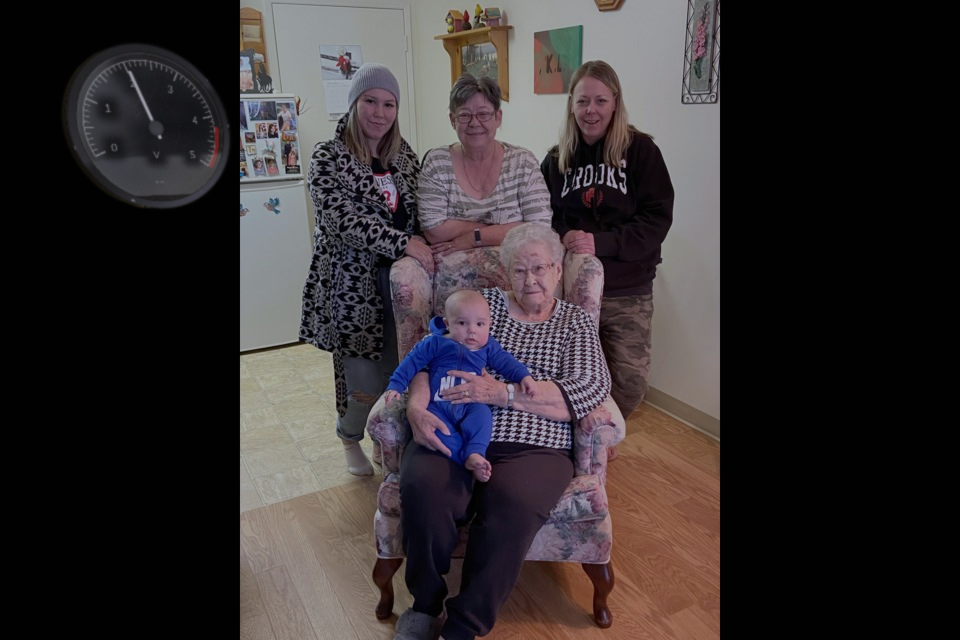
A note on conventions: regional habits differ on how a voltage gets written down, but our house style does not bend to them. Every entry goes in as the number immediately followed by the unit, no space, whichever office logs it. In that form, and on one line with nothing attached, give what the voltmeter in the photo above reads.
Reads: 2V
